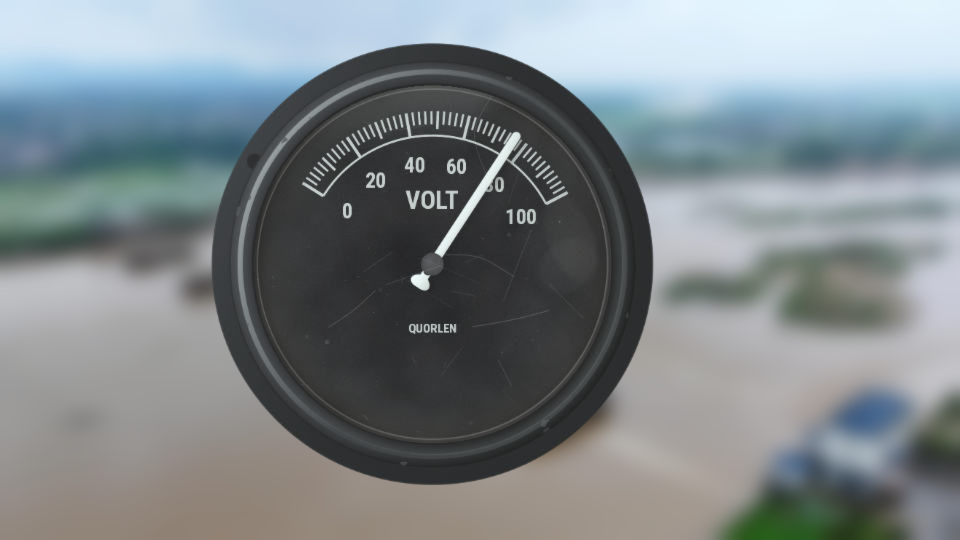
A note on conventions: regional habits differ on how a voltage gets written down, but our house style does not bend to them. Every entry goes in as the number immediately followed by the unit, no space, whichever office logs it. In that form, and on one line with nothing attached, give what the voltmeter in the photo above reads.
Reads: 76V
